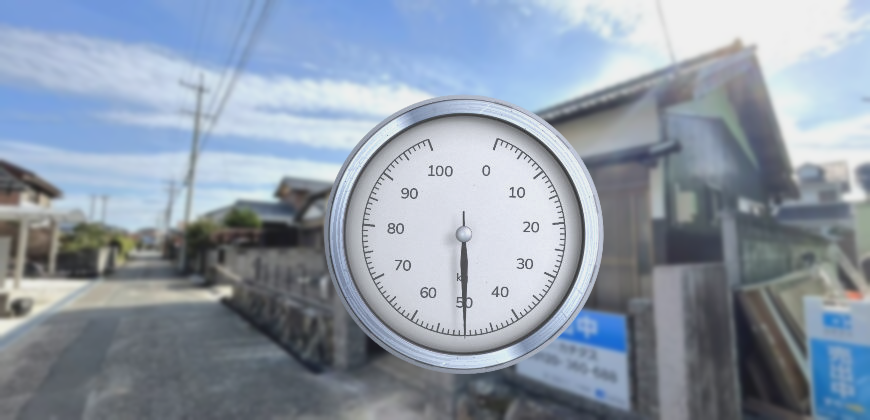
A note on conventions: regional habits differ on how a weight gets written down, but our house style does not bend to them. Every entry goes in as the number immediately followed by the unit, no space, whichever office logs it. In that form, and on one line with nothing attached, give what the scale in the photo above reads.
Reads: 50kg
